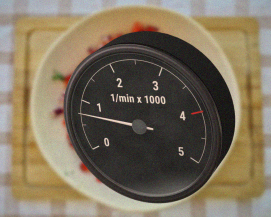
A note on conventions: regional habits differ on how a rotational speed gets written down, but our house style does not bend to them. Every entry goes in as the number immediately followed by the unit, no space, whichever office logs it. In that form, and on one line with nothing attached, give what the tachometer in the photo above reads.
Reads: 750rpm
